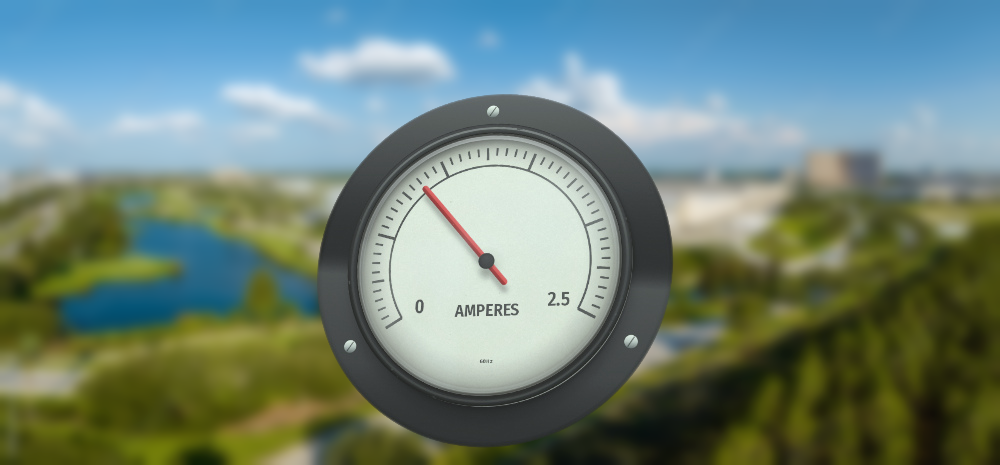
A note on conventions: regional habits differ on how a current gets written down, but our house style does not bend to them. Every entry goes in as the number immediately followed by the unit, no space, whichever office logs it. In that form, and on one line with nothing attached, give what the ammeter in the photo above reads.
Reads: 0.85A
